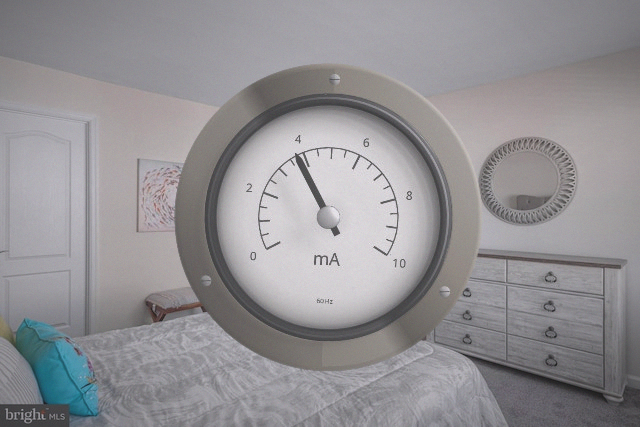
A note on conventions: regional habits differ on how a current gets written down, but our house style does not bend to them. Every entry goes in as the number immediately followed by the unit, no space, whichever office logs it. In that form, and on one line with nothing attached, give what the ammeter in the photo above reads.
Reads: 3.75mA
